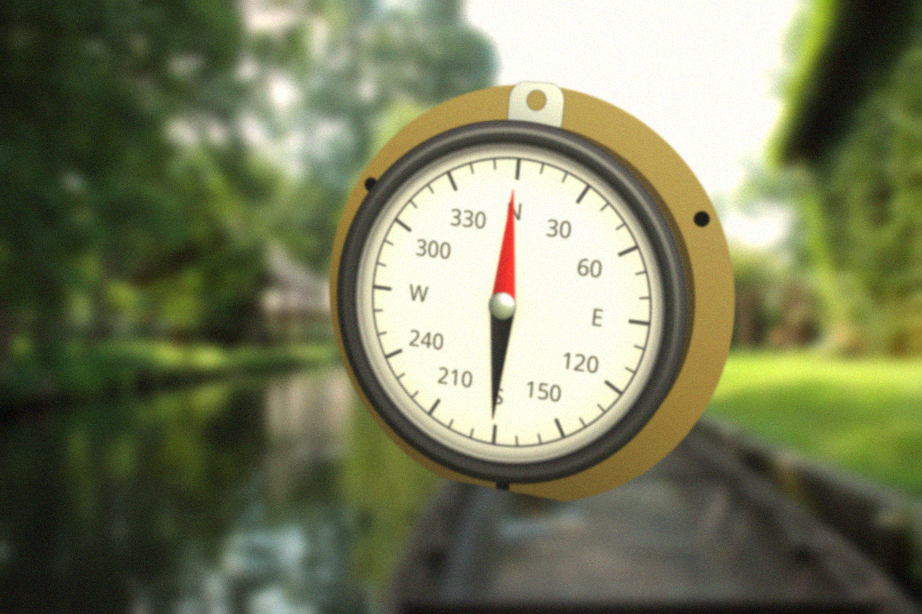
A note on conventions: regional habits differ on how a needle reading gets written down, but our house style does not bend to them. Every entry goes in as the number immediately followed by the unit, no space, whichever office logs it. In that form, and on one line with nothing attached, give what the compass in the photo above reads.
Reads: 0°
